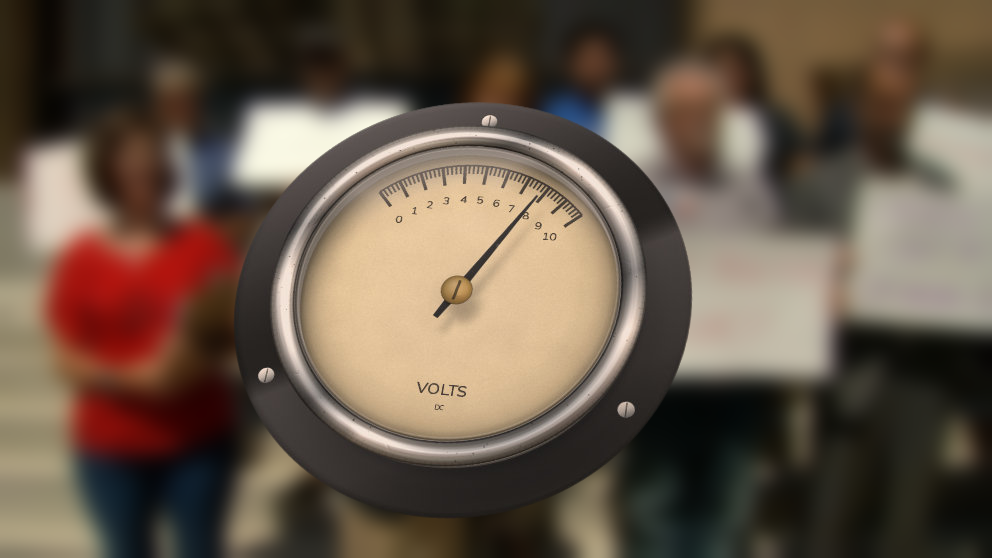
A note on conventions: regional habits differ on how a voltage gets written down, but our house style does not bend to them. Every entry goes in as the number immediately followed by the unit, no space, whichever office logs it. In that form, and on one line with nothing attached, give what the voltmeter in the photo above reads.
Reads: 8V
